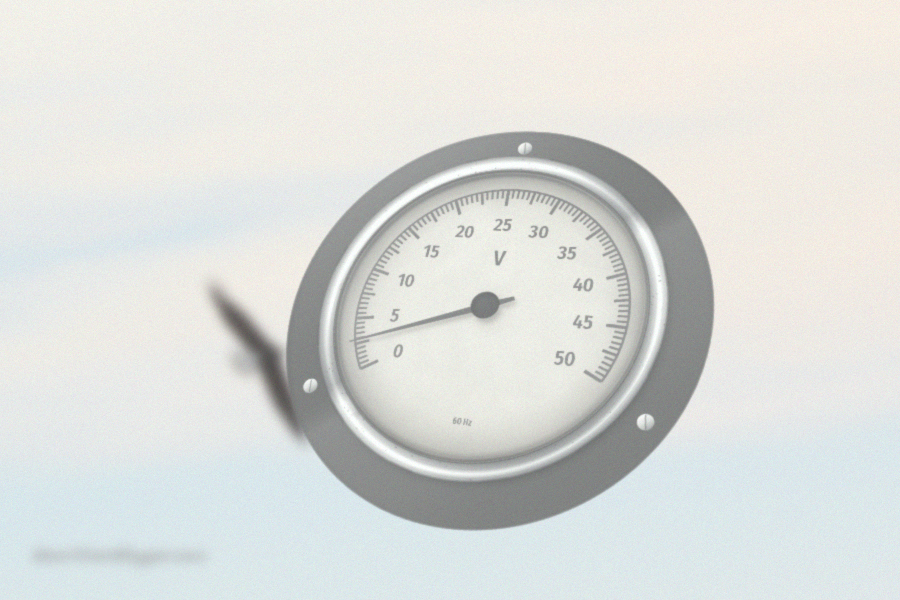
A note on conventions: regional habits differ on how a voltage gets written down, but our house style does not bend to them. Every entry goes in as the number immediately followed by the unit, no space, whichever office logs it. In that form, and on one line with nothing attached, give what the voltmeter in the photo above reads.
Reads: 2.5V
